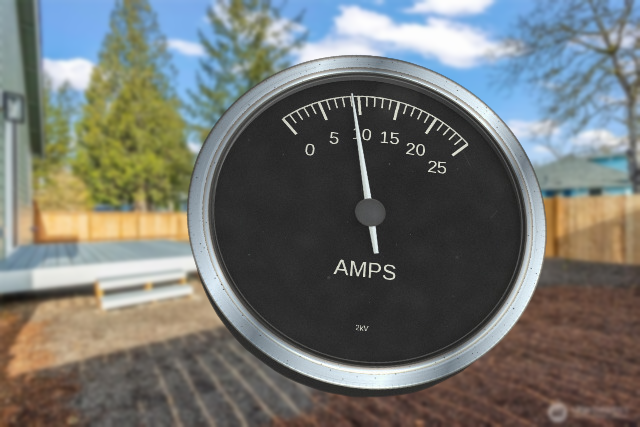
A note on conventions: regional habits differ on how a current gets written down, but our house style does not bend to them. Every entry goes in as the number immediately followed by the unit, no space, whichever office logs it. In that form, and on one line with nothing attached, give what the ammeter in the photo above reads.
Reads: 9A
